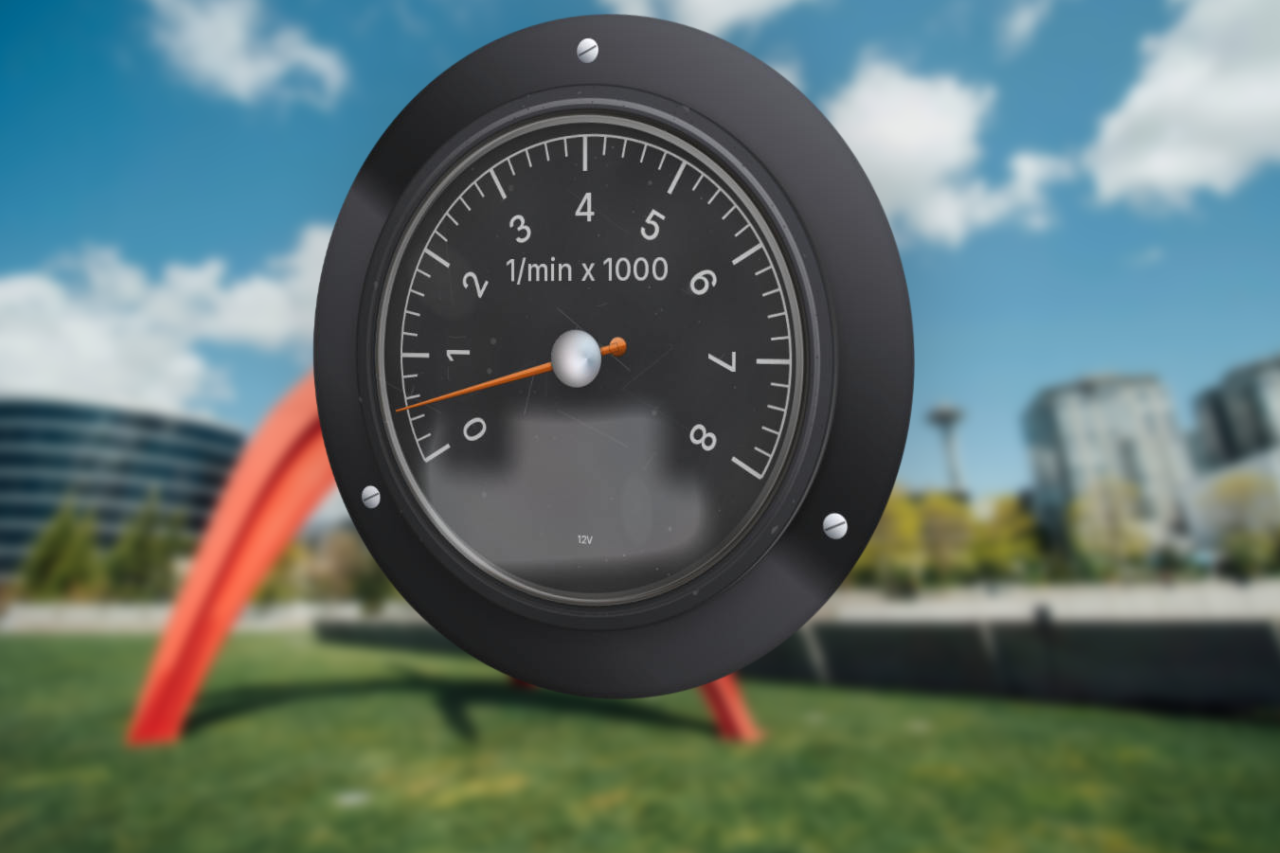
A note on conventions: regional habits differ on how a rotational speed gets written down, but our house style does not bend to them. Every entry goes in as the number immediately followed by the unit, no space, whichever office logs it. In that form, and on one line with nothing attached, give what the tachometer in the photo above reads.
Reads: 500rpm
